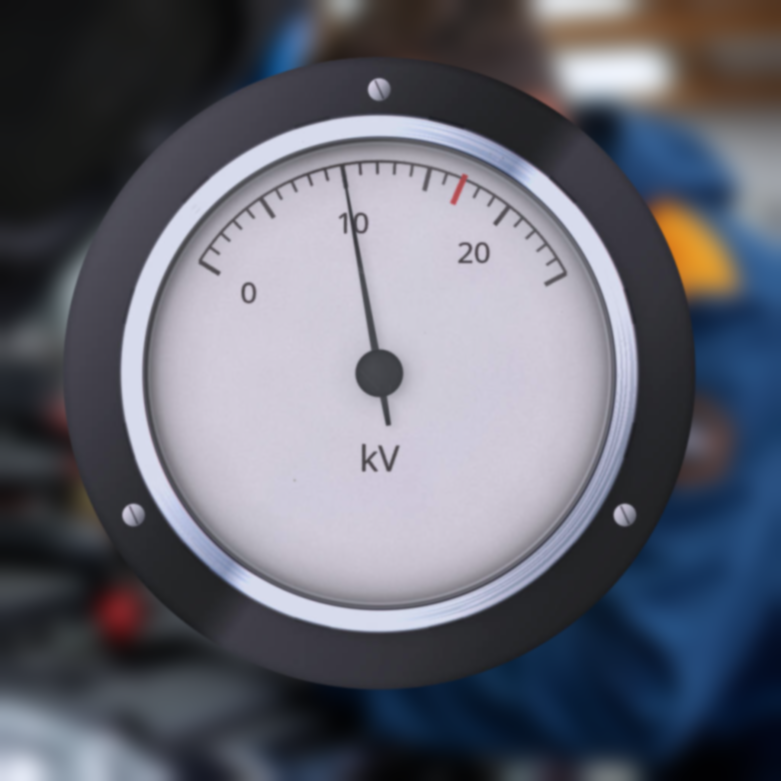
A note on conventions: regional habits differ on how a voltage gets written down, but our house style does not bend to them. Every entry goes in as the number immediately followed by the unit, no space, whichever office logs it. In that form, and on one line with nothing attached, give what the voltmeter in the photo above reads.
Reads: 10kV
